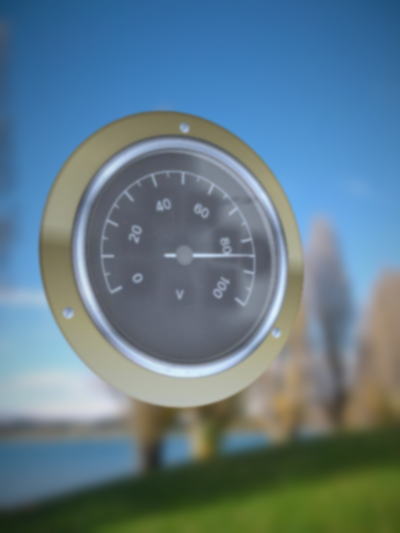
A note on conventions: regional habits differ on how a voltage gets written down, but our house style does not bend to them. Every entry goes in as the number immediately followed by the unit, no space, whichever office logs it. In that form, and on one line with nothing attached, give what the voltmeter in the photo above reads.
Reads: 85V
